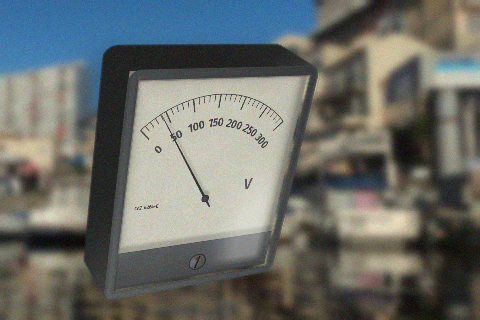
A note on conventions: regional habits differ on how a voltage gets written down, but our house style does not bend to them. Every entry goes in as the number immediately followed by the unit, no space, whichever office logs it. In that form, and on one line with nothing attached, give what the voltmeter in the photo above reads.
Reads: 40V
